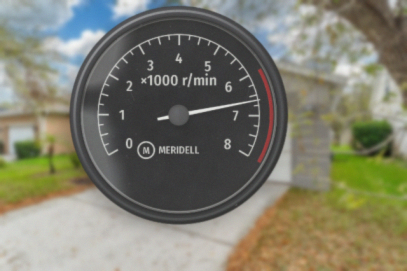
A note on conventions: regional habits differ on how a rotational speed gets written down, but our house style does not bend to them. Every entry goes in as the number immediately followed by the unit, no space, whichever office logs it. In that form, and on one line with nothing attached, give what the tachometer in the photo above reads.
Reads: 6625rpm
